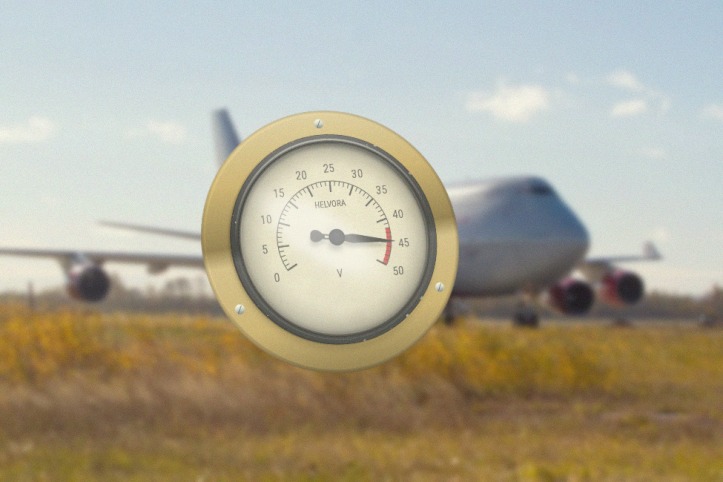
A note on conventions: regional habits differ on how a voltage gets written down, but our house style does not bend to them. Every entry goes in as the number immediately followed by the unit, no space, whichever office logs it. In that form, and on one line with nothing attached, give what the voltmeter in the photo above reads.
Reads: 45V
